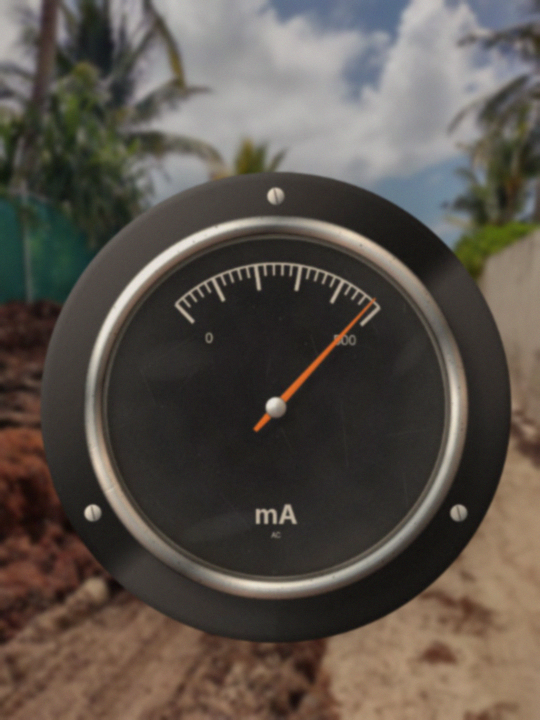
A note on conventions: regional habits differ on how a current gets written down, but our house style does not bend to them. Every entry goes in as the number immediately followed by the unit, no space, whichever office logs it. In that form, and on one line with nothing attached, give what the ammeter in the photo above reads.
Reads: 480mA
